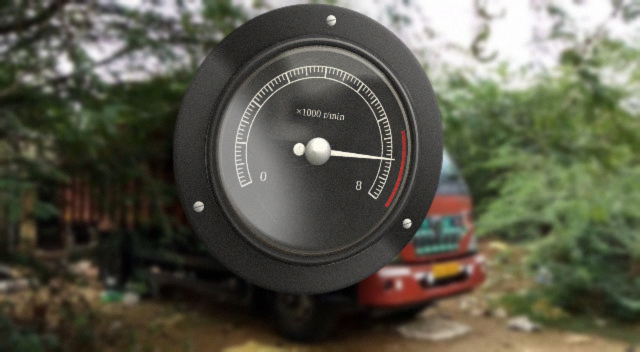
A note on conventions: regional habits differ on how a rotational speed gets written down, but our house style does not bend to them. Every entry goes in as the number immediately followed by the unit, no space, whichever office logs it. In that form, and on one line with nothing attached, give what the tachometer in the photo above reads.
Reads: 7000rpm
